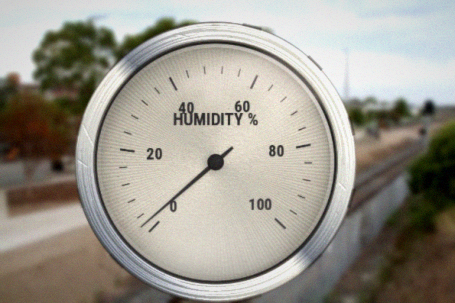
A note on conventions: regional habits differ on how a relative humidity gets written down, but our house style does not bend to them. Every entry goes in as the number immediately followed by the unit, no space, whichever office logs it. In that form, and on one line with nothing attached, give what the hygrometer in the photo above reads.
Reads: 2%
